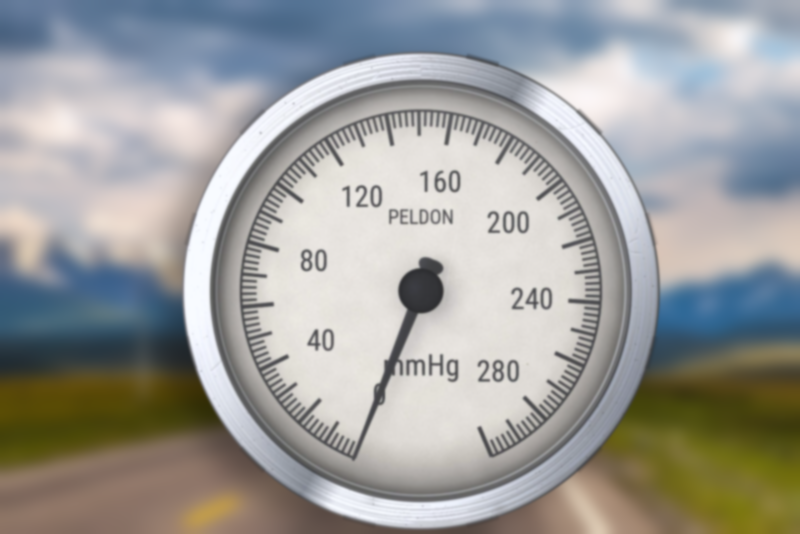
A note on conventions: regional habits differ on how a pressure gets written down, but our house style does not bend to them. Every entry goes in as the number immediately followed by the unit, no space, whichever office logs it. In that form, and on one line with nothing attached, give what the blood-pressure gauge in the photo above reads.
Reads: 0mmHg
